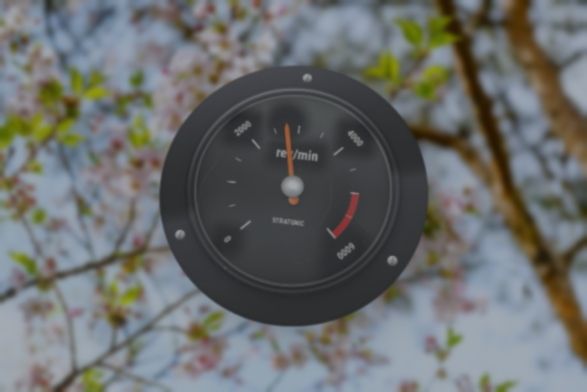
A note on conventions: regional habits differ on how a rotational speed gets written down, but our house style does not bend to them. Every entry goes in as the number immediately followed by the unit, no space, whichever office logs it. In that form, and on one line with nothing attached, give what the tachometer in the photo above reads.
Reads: 2750rpm
